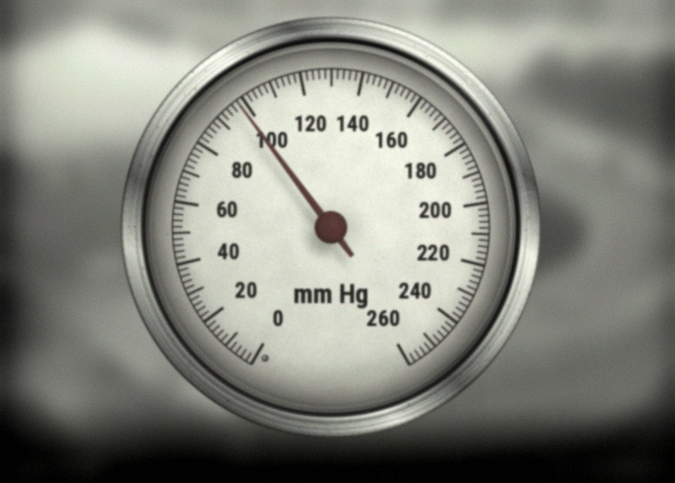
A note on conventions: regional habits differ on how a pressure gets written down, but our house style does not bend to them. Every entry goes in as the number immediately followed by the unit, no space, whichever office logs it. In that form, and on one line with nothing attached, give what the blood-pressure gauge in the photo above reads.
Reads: 98mmHg
